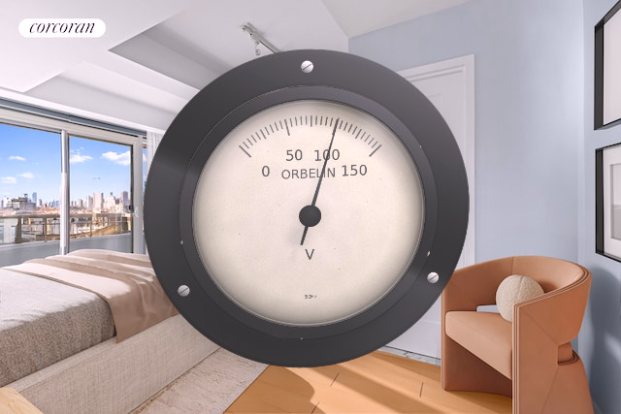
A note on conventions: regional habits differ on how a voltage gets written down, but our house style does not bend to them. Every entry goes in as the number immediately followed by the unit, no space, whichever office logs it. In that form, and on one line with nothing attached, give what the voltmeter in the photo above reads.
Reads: 100V
